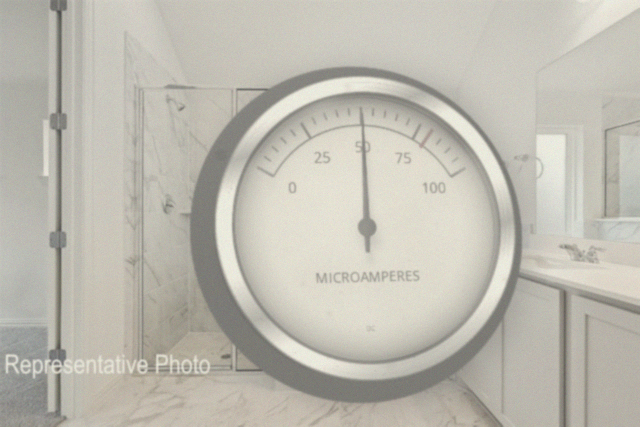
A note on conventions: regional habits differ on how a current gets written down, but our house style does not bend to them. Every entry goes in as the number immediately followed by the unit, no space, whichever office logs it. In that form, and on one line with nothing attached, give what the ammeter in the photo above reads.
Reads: 50µA
